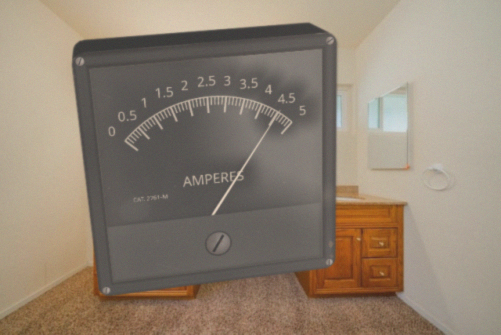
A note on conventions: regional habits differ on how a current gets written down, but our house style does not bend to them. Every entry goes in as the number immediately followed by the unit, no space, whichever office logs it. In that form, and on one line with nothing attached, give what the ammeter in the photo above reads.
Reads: 4.5A
